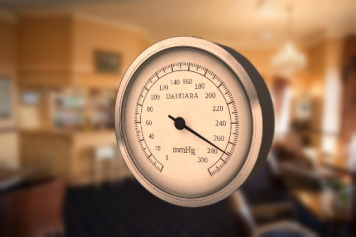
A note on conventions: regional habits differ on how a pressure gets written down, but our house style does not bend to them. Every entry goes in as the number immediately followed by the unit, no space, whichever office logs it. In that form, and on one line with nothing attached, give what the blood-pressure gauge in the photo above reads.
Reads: 270mmHg
